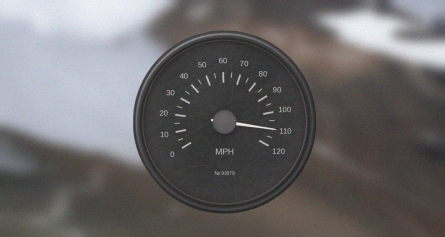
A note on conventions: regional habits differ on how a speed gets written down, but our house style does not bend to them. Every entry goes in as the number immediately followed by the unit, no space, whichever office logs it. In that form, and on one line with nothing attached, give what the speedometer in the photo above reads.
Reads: 110mph
